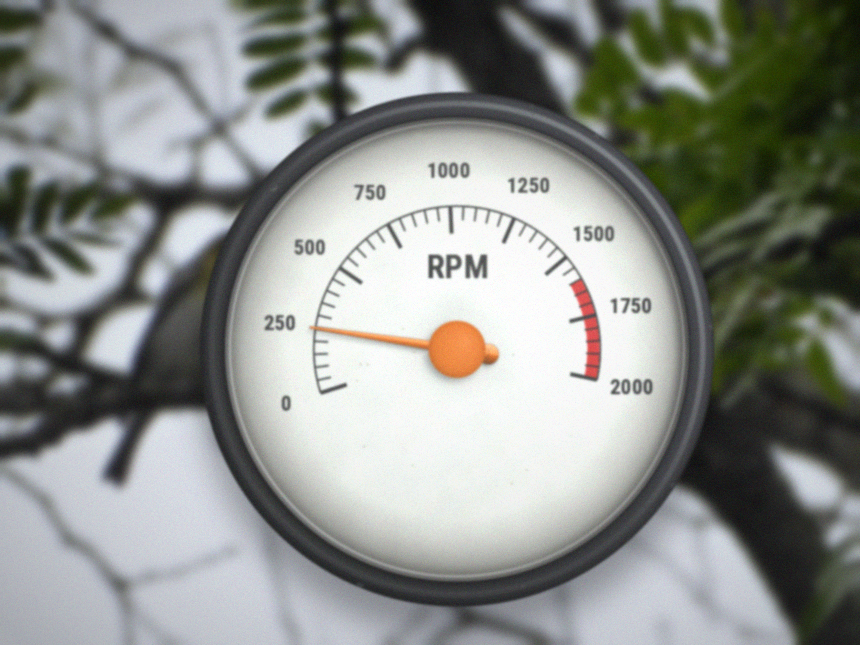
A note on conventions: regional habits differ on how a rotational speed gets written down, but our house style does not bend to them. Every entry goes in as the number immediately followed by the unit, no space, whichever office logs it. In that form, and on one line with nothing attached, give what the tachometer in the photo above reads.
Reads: 250rpm
